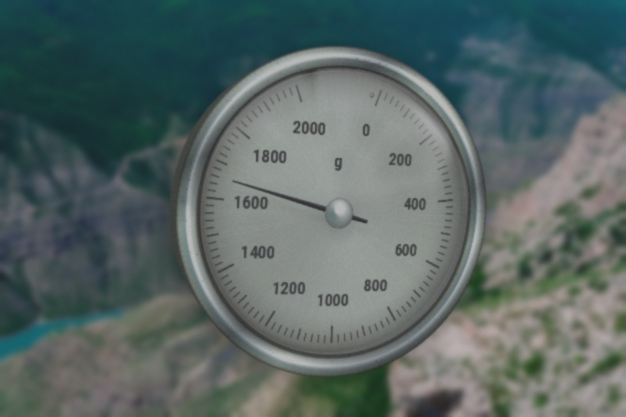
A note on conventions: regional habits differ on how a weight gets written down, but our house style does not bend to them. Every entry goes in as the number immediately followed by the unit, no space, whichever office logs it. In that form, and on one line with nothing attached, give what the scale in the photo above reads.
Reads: 1660g
